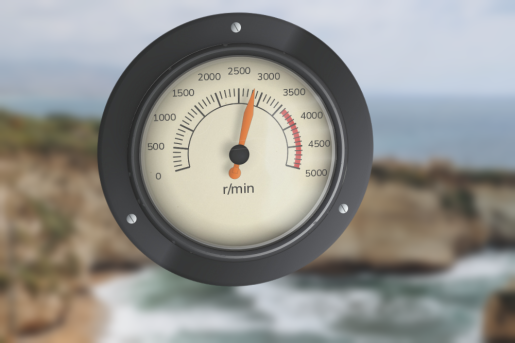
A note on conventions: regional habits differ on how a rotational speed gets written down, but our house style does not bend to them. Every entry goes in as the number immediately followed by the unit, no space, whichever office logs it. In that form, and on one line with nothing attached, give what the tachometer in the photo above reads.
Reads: 2800rpm
